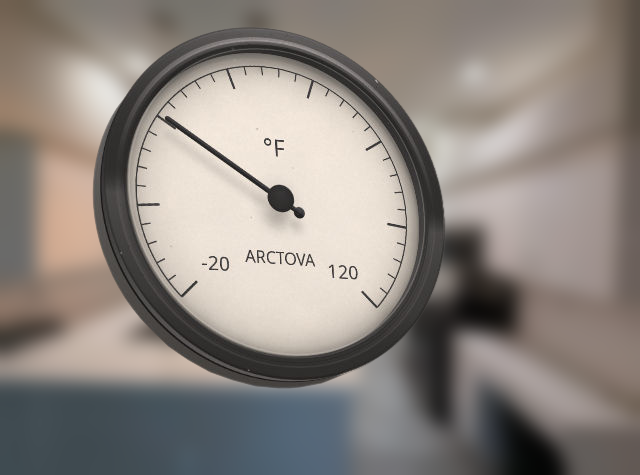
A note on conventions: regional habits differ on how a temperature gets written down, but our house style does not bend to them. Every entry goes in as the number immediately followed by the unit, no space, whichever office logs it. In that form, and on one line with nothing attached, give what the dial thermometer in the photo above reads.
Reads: 20°F
